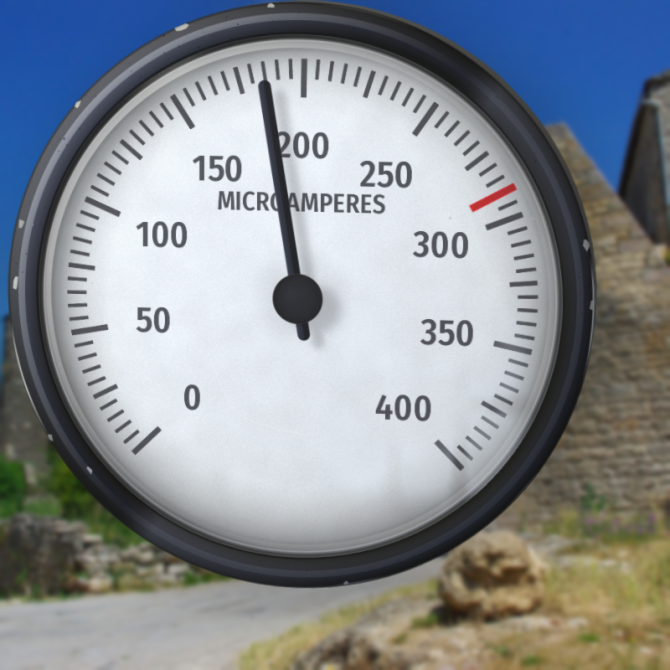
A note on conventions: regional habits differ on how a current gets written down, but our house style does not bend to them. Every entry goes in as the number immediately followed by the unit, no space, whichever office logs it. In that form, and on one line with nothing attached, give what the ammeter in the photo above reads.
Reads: 185µA
